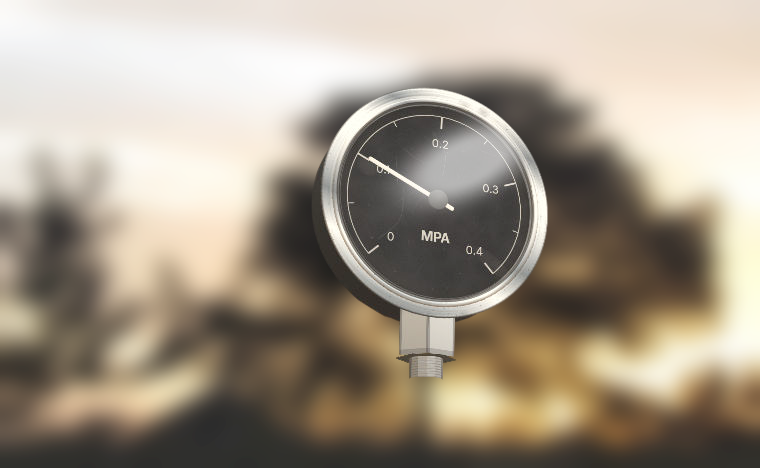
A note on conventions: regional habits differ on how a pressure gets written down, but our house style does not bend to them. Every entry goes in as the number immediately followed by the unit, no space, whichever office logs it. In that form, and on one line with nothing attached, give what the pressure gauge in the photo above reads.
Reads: 0.1MPa
